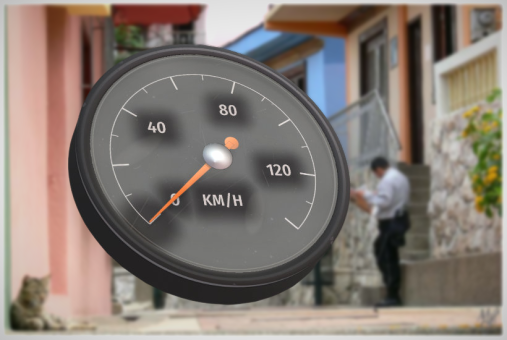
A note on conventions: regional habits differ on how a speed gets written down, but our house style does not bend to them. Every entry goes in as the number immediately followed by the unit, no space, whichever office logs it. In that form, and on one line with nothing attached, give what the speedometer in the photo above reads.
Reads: 0km/h
